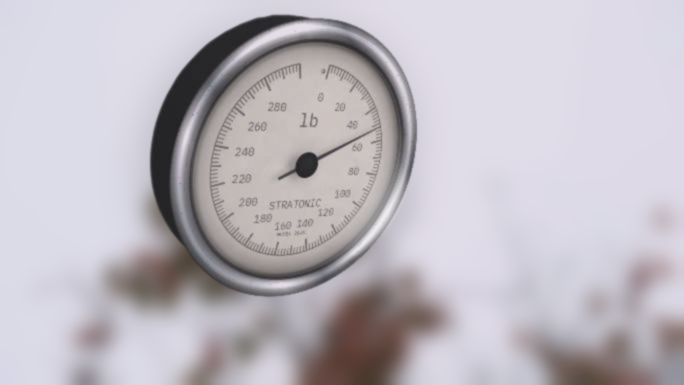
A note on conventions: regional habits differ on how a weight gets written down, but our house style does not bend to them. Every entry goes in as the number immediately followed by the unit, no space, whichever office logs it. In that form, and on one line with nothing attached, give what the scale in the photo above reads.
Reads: 50lb
